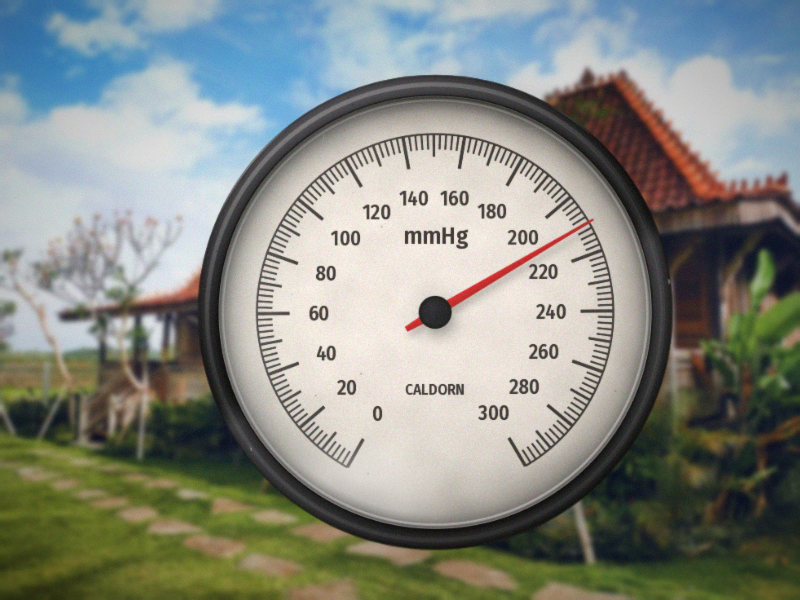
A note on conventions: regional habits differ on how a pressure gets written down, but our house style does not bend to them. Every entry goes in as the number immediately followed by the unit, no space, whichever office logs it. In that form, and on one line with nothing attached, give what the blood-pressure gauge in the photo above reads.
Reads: 210mmHg
